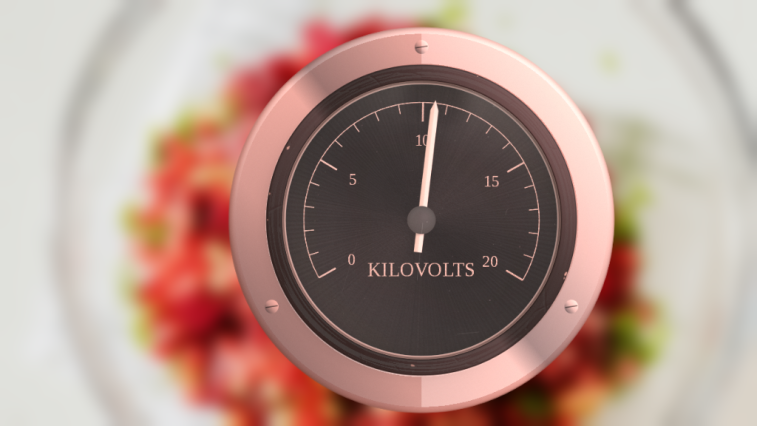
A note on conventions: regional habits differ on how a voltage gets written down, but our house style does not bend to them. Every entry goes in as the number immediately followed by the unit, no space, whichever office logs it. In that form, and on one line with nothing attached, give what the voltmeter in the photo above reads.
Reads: 10.5kV
